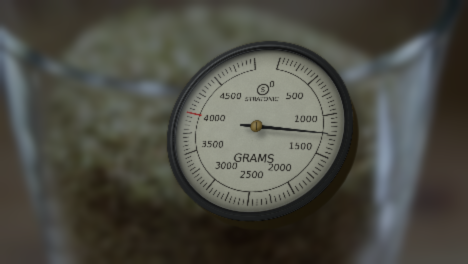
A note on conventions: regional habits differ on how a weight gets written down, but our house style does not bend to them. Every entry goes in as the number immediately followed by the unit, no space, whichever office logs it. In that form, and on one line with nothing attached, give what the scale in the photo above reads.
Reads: 1250g
